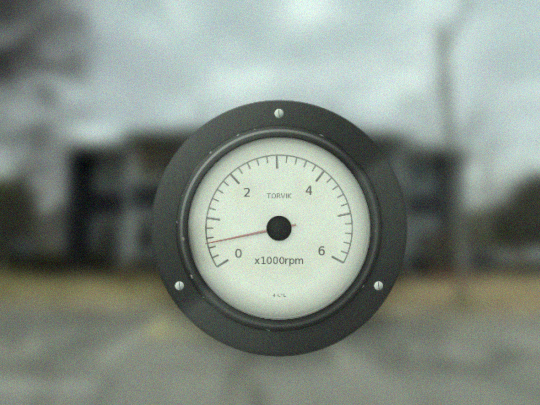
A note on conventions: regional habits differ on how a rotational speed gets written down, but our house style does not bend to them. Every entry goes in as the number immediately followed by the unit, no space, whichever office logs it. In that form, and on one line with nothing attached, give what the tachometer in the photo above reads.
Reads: 500rpm
